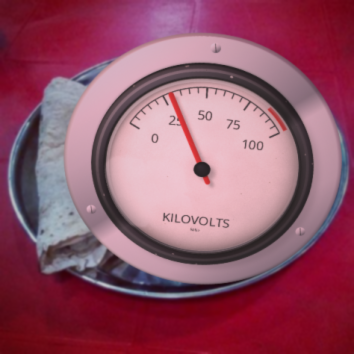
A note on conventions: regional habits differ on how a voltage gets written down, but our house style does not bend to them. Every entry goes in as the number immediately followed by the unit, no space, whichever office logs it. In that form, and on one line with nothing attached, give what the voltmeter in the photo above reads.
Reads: 30kV
